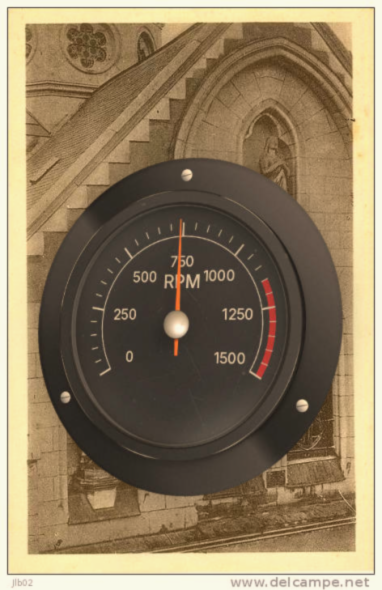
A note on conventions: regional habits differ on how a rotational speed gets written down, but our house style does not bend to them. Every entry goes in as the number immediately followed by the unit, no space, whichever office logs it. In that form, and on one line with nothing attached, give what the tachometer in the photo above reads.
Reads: 750rpm
